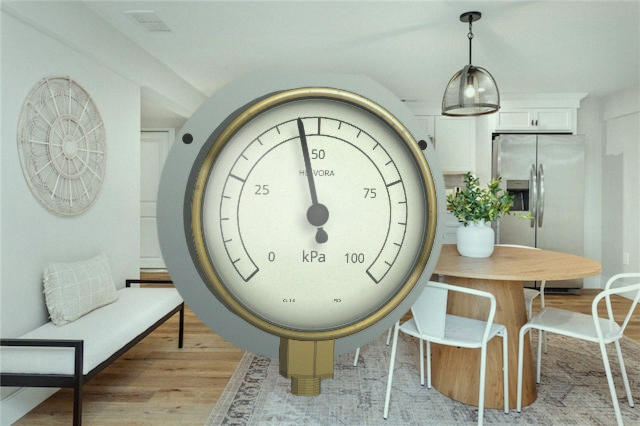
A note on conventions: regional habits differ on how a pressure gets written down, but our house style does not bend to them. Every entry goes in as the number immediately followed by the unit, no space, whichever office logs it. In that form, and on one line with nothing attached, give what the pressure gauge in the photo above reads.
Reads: 45kPa
